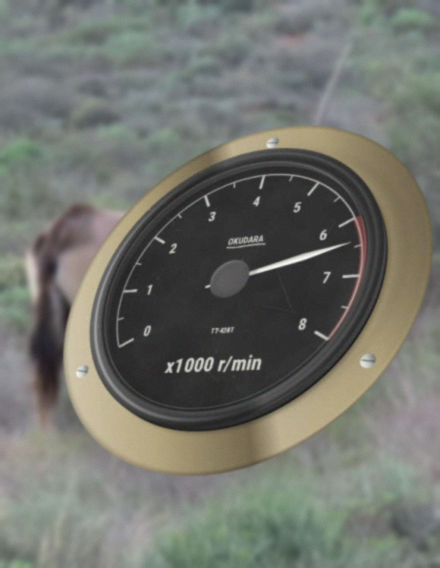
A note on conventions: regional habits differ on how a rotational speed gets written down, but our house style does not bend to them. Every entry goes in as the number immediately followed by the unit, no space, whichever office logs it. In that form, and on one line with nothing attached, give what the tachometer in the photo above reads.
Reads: 6500rpm
